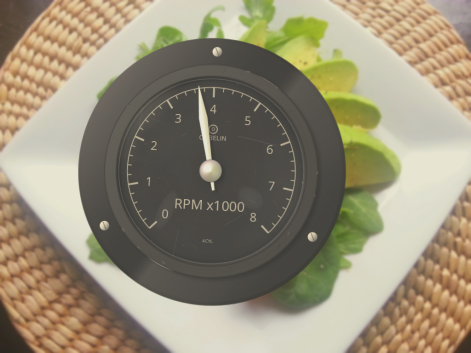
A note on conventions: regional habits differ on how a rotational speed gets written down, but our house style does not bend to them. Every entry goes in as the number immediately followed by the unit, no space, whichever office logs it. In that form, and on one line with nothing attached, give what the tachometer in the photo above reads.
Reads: 3700rpm
